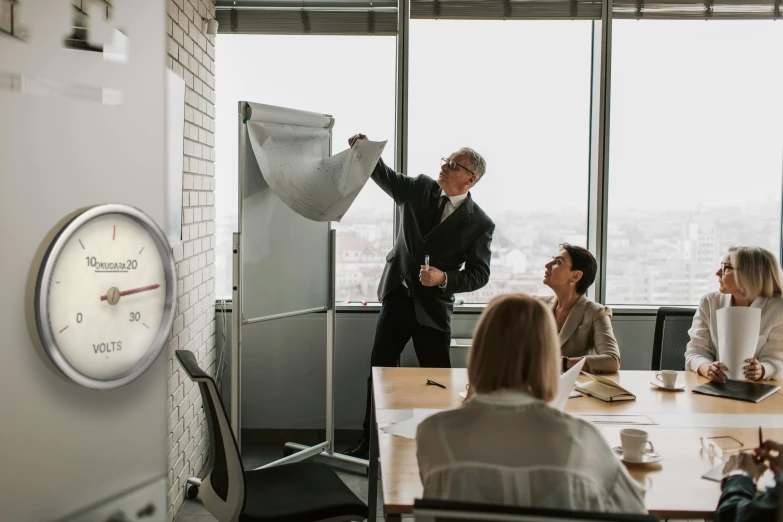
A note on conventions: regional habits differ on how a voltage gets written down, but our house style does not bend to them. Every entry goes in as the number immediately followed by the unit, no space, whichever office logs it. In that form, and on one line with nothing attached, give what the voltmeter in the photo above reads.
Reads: 25V
